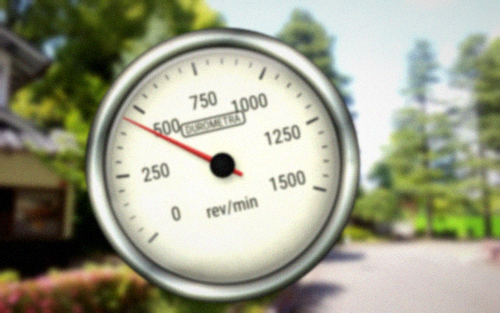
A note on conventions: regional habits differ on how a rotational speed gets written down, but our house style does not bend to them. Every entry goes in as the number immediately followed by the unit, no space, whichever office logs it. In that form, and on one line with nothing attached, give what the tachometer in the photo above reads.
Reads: 450rpm
